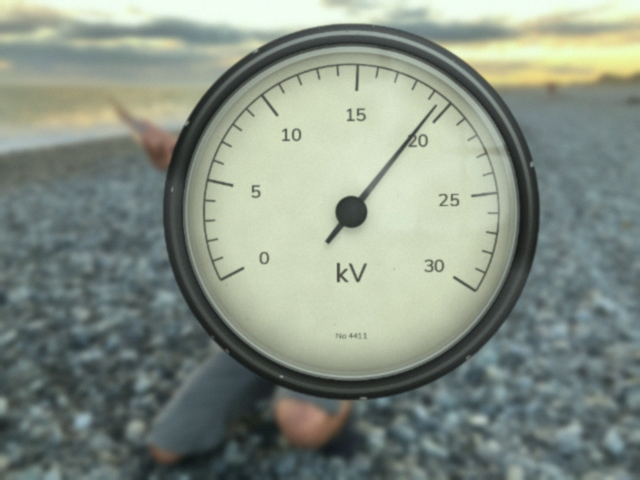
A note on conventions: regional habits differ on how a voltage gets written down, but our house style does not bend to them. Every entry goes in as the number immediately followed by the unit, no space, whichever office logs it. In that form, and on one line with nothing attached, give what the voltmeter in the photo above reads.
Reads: 19.5kV
